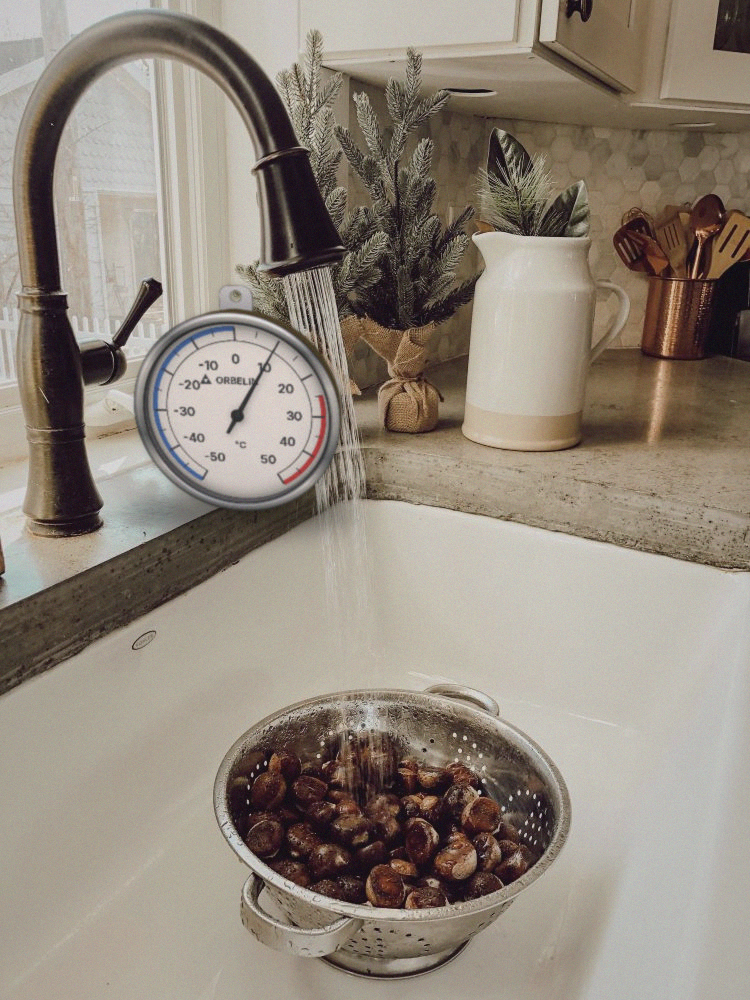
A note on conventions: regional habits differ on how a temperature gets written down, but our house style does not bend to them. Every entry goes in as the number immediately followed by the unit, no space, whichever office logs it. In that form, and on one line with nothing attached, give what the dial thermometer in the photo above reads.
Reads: 10°C
